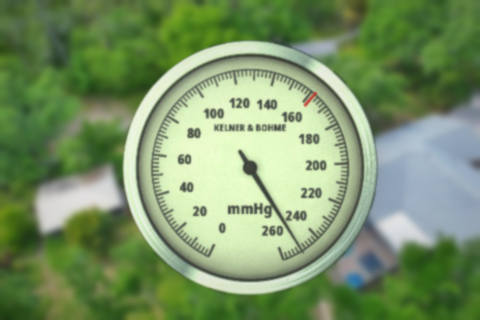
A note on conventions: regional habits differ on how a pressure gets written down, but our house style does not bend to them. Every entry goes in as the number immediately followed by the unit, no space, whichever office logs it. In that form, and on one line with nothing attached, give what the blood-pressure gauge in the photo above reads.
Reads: 250mmHg
